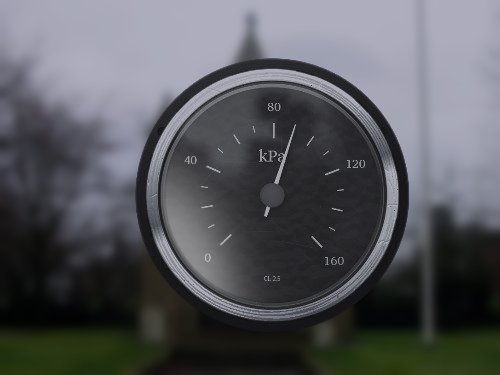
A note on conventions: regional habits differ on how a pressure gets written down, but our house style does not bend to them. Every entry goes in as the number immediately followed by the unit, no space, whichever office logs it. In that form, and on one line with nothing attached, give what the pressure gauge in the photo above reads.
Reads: 90kPa
